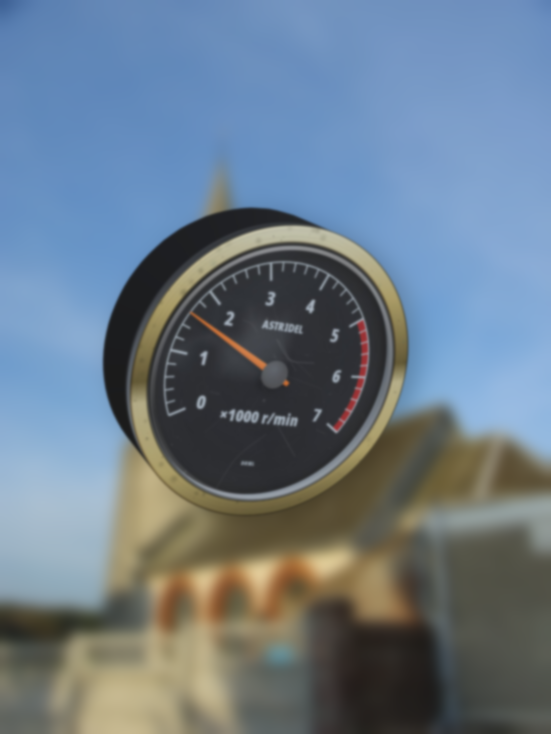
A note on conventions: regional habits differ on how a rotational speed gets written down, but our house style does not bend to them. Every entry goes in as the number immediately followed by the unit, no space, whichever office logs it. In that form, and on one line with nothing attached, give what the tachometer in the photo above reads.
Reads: 1600rpm
